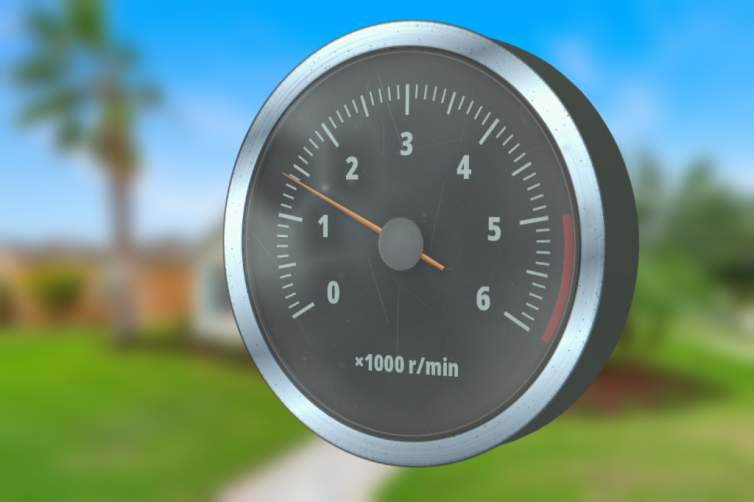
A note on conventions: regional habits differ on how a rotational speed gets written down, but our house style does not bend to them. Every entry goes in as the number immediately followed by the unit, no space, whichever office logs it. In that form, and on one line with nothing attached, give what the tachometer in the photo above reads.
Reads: 1400rpm
